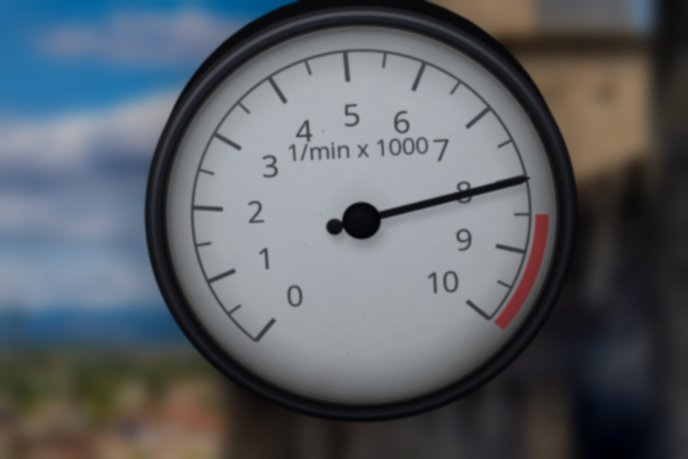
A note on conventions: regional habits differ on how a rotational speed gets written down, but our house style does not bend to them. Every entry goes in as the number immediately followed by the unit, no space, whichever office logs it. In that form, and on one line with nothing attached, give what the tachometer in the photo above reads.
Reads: 8000rpm
